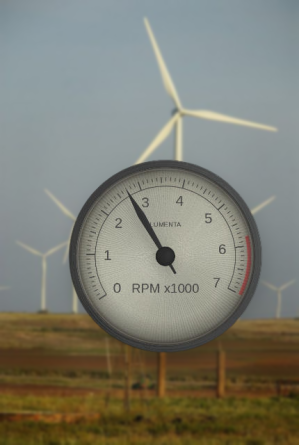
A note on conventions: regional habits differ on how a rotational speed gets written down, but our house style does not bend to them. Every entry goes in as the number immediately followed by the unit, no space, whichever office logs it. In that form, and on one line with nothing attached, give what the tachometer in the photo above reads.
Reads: 2700rpm
